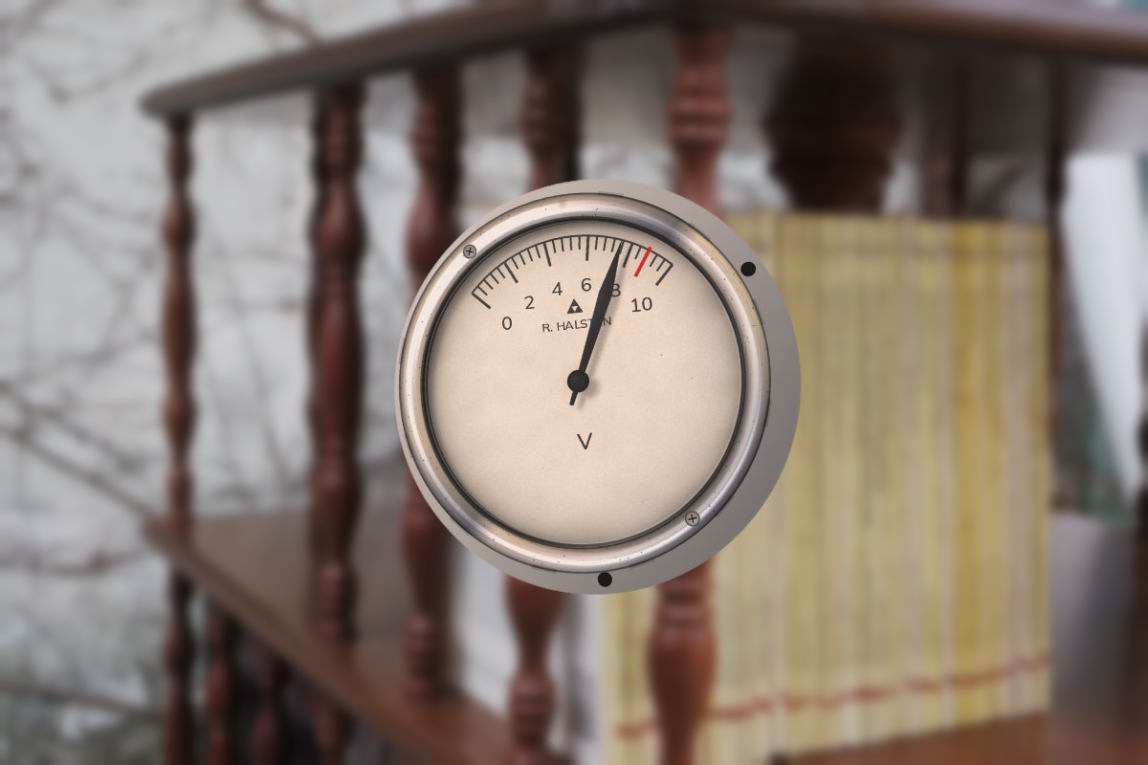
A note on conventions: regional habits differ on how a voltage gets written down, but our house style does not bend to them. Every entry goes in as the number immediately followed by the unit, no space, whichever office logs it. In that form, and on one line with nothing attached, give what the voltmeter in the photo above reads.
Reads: 7.6V
